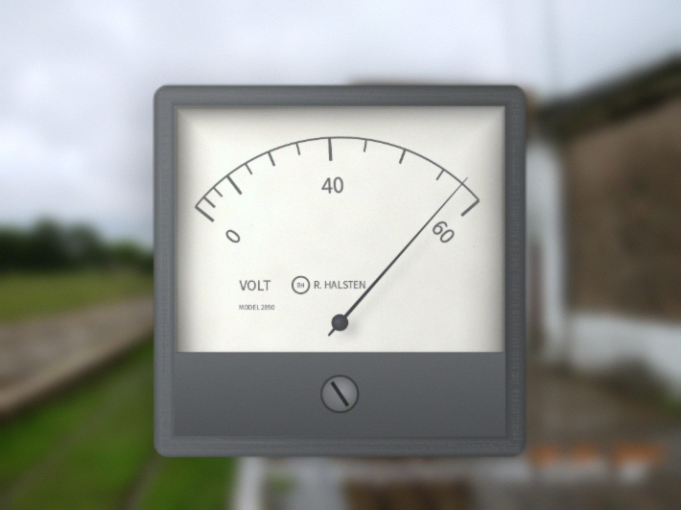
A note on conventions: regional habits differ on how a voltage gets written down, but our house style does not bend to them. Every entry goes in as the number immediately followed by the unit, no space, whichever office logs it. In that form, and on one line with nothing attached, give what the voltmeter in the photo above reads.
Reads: 57.5V
